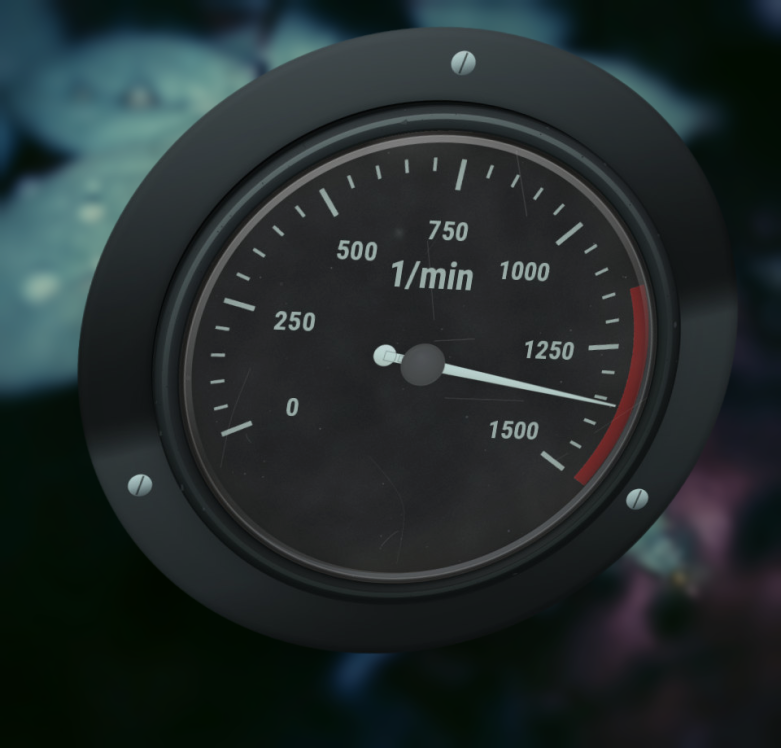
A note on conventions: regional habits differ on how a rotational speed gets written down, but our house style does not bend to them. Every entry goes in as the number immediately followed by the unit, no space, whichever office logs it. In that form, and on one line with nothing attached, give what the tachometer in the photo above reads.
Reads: 1350rpm
